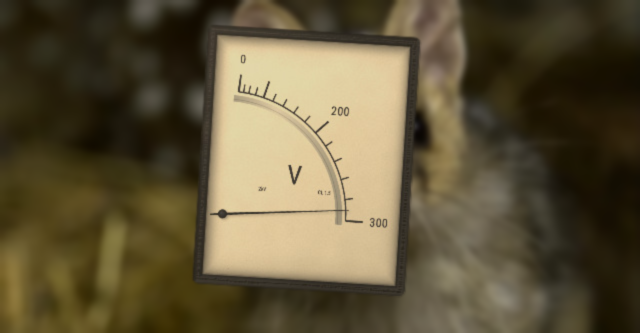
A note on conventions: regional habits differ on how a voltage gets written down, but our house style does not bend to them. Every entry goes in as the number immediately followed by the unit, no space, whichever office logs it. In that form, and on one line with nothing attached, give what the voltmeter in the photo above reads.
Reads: 290V
